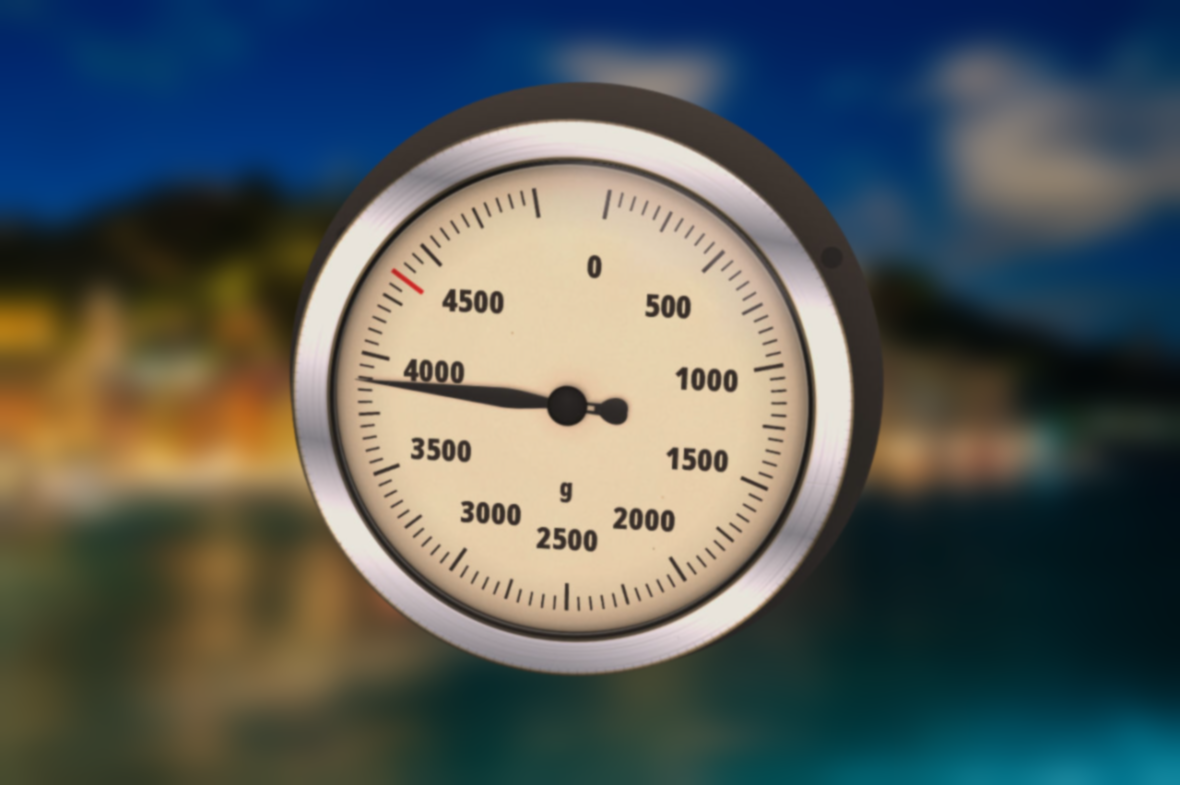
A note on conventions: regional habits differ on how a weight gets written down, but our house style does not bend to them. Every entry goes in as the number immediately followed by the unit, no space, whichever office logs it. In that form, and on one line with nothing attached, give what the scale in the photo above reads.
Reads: 3900g
